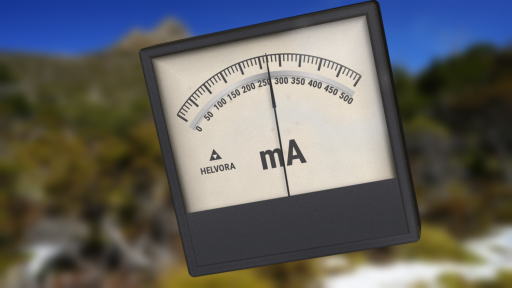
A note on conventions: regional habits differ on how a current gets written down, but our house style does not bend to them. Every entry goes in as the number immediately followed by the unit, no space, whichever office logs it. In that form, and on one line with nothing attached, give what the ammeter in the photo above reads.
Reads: 270mA
